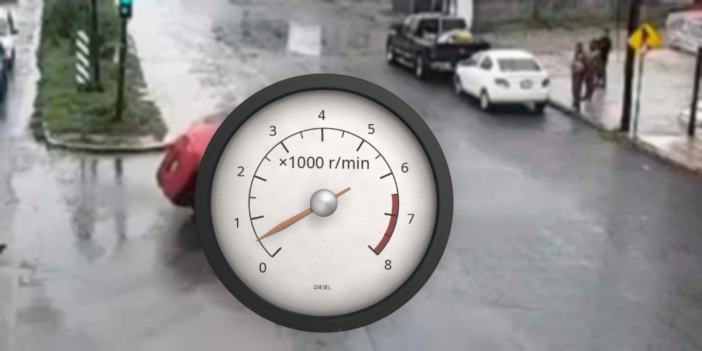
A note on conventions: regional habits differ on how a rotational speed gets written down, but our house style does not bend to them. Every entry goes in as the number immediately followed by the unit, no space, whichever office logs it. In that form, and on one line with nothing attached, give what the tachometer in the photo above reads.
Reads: 500rpm
